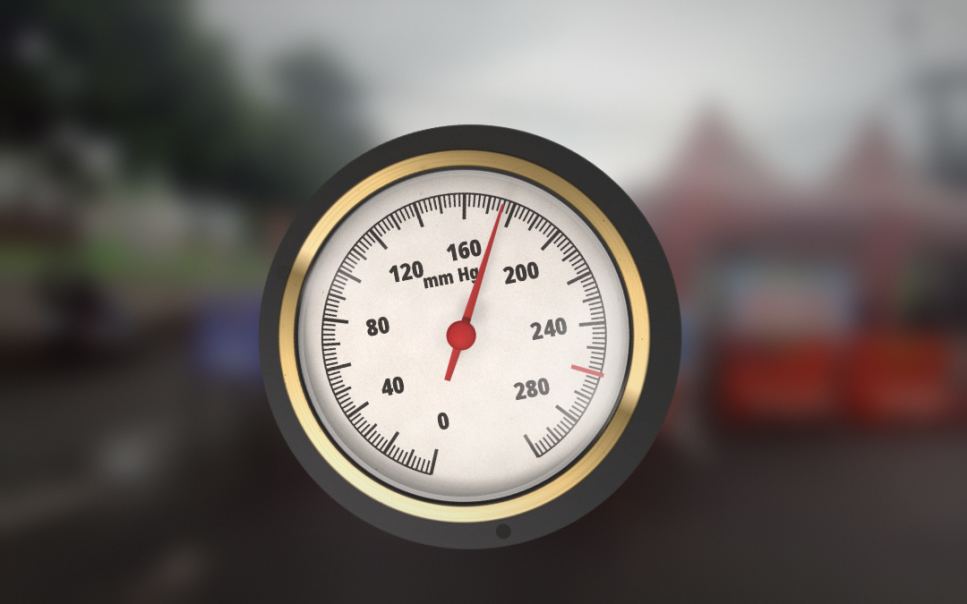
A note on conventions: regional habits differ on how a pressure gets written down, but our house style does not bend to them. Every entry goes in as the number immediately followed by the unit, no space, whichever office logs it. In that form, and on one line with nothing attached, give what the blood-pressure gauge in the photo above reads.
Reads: 176mmHg
